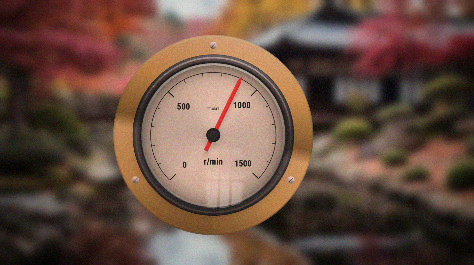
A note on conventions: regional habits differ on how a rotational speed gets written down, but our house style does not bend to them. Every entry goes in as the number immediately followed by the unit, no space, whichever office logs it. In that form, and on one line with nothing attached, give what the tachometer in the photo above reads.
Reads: 900rpm
